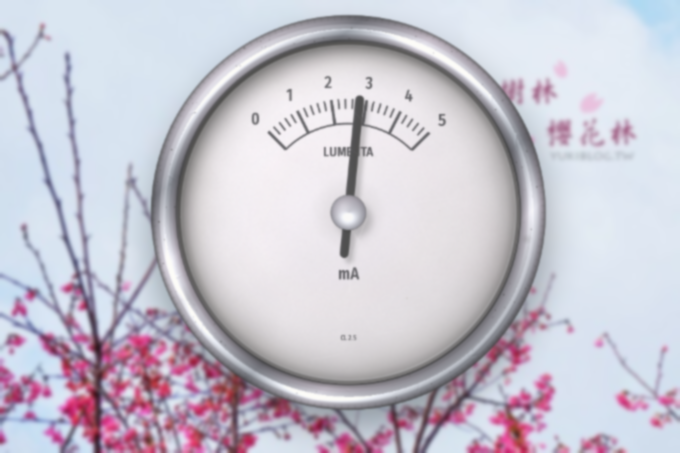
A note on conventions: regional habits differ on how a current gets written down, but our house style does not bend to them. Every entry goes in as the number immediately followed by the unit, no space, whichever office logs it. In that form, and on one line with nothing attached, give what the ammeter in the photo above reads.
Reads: 2.8mA
